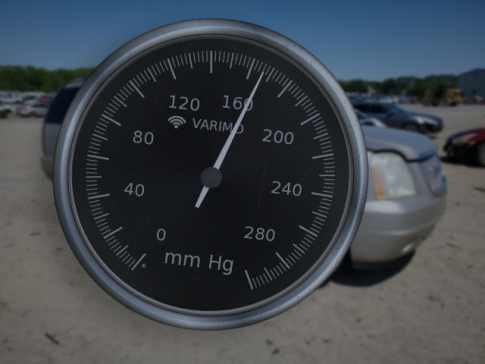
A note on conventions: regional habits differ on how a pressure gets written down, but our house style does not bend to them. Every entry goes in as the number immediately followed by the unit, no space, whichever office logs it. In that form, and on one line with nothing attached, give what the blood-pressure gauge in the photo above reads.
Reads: 166mmHg
